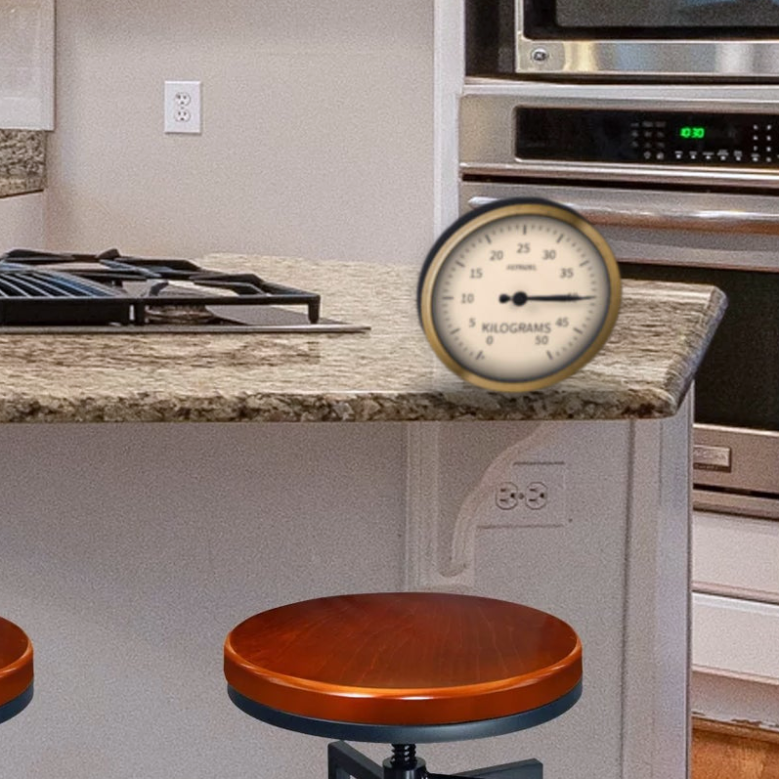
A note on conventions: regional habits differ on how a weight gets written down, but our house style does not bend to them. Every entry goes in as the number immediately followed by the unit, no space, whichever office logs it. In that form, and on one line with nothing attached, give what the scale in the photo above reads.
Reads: 40kg
